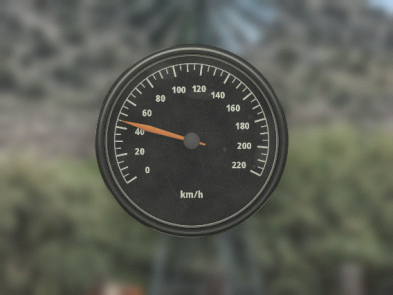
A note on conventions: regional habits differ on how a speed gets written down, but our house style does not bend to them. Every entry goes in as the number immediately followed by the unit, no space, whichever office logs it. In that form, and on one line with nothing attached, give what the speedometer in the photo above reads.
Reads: 45km/h
